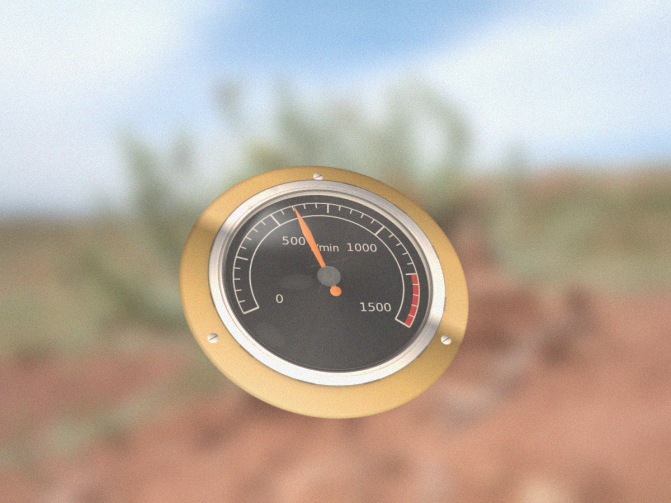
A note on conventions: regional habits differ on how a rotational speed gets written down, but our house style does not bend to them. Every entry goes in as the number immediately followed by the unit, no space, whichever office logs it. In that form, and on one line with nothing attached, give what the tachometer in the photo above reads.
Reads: 600rpm
